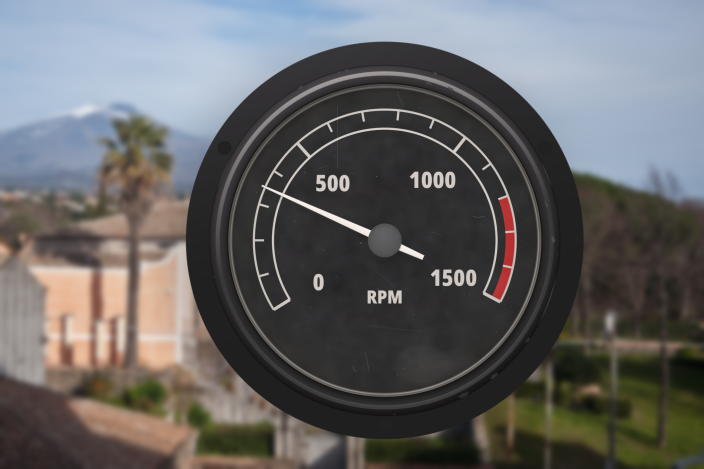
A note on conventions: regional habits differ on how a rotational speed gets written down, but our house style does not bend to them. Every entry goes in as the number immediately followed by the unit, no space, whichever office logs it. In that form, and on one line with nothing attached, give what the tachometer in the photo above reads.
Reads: 350rpm
